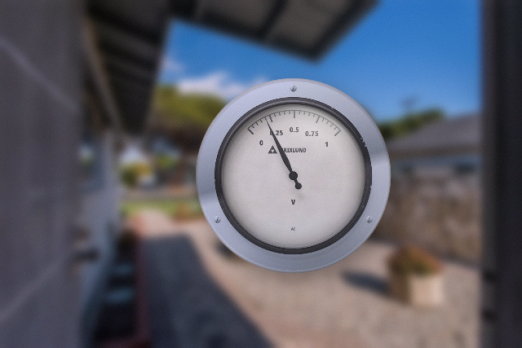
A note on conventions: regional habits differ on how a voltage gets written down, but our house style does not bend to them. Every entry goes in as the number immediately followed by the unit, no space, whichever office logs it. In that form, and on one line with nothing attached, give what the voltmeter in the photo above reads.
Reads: 0.2V
